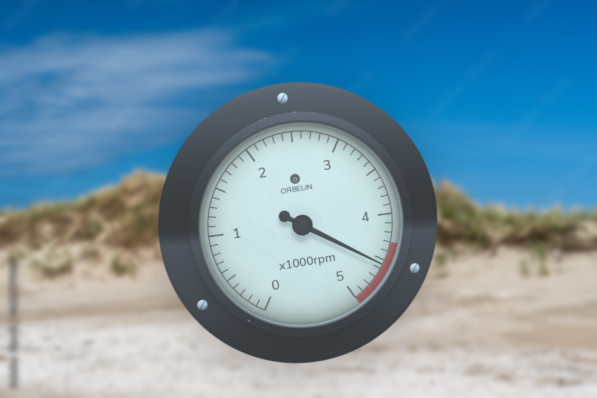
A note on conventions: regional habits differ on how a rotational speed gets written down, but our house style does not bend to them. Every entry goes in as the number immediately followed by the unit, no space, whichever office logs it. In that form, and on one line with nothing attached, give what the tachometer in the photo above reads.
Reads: 4550rpm
